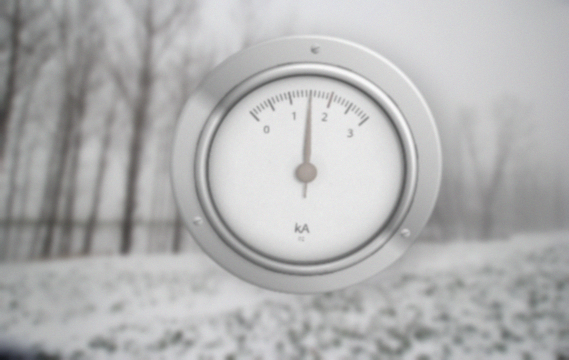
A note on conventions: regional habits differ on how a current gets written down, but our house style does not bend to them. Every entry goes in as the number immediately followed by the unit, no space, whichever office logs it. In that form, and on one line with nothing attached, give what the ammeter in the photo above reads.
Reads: 1.5kA
